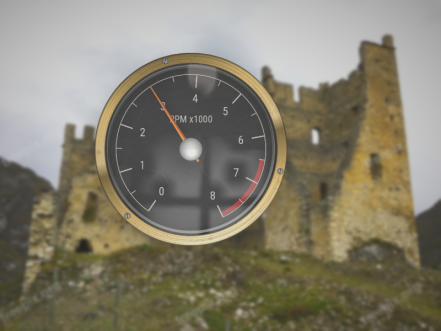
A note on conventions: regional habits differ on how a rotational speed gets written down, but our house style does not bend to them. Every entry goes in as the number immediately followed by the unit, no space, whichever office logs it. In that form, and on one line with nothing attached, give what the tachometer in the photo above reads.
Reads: 3000rpm
